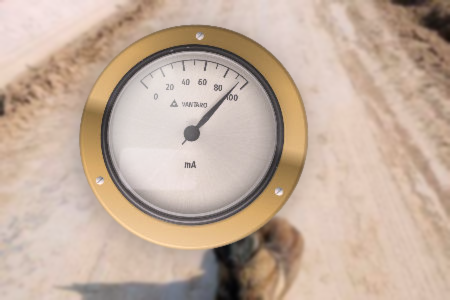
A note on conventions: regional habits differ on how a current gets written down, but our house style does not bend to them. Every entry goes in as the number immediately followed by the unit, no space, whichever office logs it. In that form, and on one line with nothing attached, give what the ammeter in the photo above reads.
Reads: 95mA
